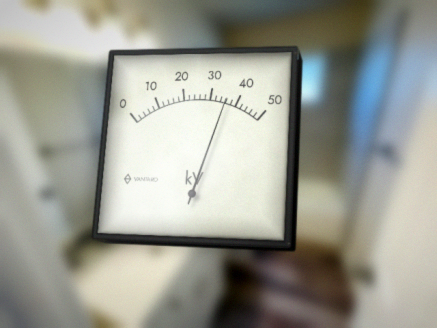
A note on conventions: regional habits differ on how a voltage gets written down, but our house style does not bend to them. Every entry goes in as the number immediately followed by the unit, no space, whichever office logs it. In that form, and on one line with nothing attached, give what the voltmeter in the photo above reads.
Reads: 36kV
